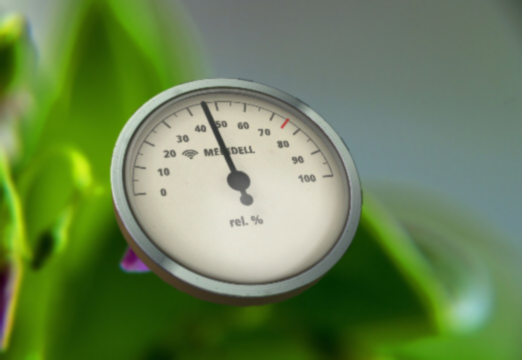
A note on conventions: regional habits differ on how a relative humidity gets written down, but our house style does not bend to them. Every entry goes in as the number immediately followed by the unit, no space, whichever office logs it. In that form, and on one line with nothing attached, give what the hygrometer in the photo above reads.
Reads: 45%
